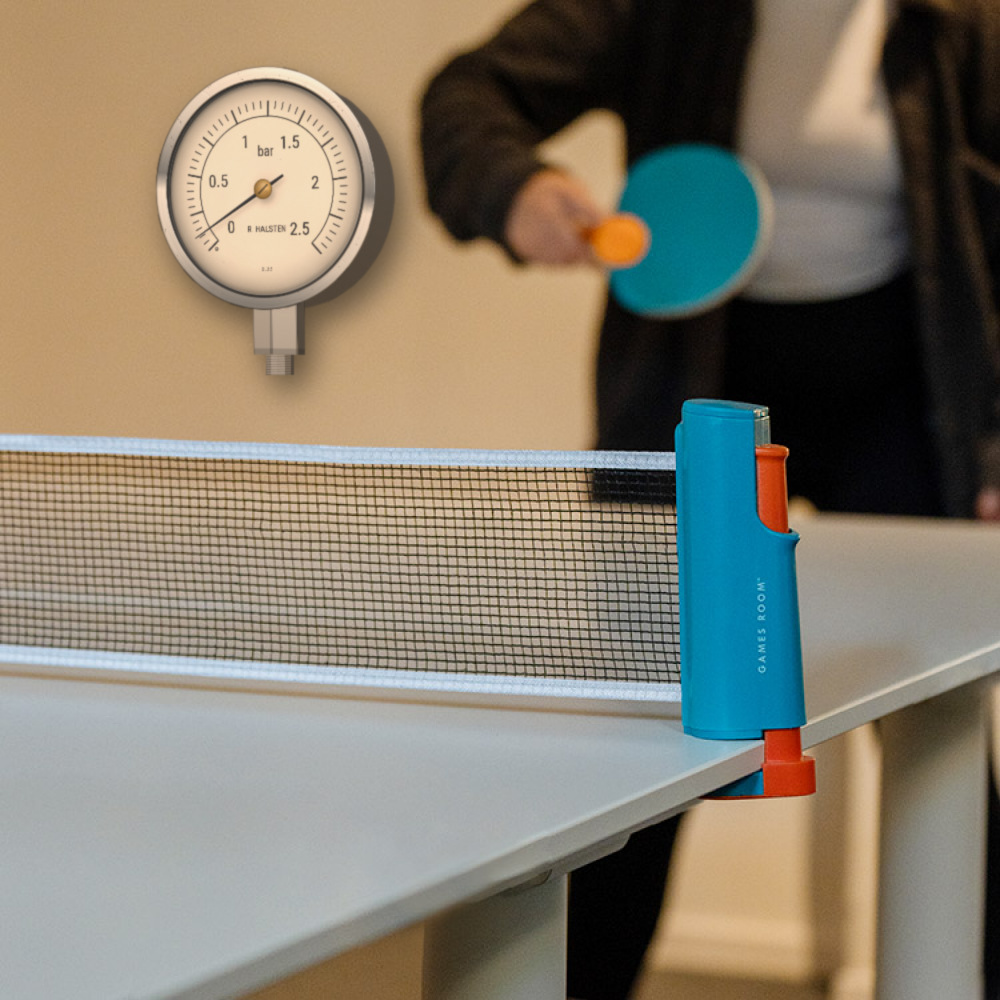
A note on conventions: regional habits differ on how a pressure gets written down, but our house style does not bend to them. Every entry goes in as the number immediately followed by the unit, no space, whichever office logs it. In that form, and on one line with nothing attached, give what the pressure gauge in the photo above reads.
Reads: 0.1bar
